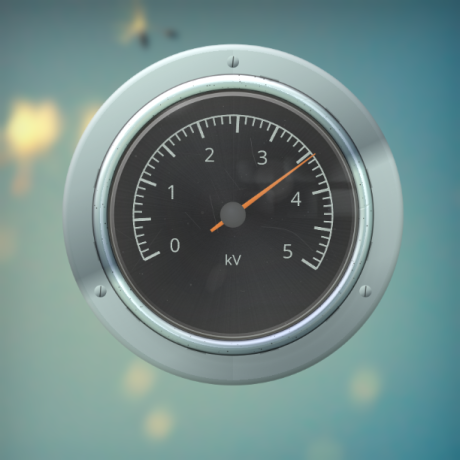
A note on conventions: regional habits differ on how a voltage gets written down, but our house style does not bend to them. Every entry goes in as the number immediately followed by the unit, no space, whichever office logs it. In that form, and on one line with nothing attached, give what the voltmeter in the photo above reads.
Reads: 3.55kV
